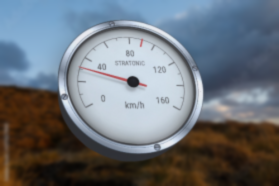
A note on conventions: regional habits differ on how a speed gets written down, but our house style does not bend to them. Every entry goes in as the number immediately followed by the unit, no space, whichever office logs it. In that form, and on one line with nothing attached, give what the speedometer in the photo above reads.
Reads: 30km/h
